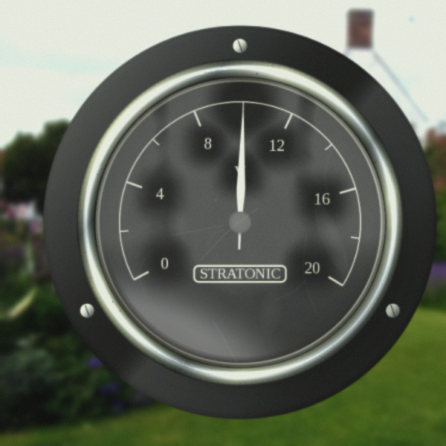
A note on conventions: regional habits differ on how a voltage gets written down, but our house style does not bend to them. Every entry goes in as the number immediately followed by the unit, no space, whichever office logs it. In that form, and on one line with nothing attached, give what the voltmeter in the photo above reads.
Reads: 10V
